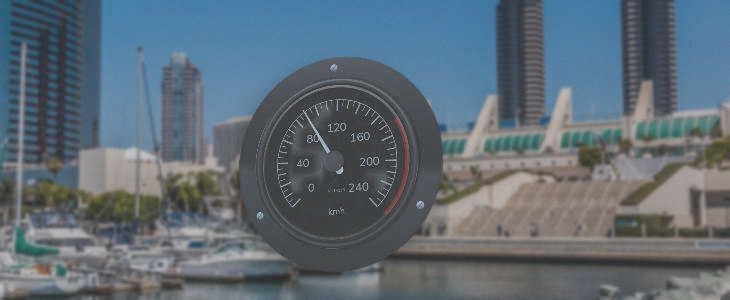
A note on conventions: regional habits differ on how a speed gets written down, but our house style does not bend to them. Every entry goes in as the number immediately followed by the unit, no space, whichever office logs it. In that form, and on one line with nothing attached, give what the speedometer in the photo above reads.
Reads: 90km/h
